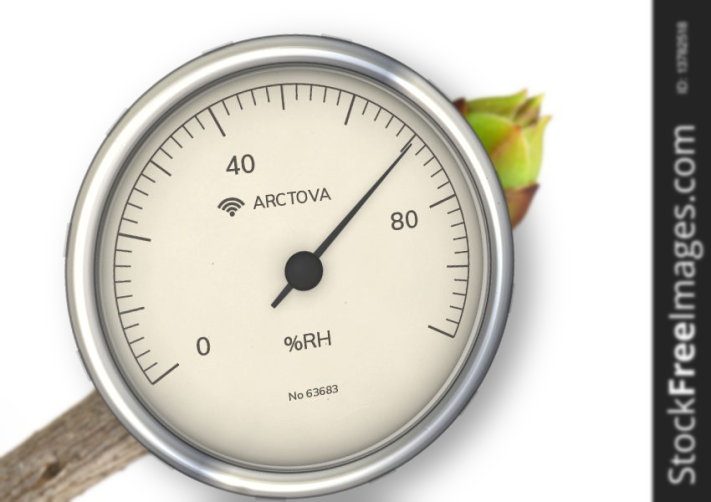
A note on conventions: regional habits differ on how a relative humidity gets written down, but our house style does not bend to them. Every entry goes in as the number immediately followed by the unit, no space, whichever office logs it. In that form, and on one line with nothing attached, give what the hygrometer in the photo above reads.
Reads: 70%
